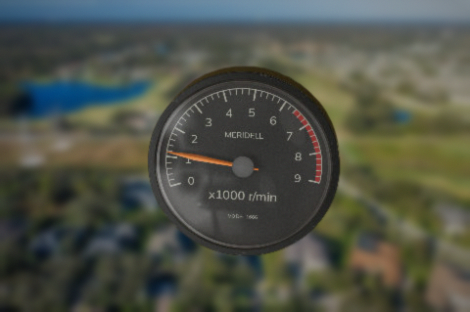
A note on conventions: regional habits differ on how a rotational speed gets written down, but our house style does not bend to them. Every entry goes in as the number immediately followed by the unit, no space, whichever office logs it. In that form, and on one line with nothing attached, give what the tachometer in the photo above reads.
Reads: 1200rpm
